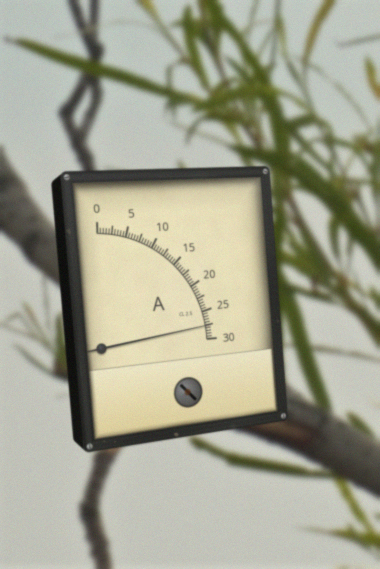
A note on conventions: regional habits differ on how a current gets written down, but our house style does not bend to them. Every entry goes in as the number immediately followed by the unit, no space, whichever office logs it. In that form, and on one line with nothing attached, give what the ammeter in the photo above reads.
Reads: 27.5A
